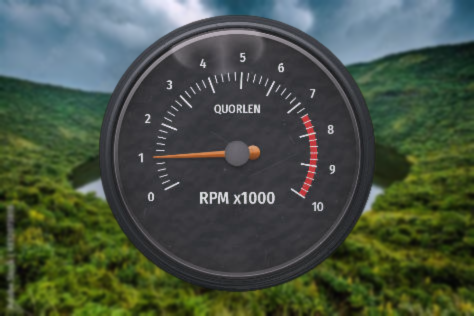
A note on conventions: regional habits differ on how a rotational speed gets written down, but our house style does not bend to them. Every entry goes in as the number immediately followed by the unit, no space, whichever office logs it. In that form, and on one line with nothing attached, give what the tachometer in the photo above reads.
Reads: 1000rpm
